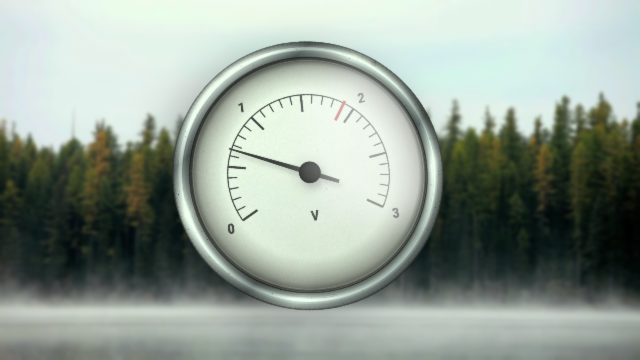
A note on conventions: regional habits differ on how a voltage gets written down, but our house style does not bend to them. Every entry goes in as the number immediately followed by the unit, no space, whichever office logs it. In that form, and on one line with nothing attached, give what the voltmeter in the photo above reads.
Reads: 0.65V
